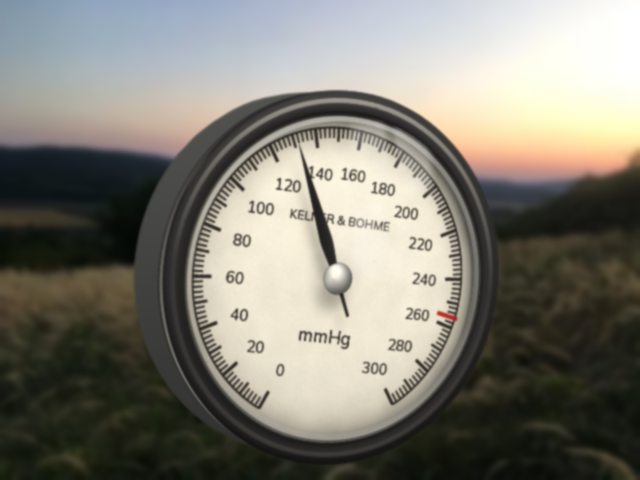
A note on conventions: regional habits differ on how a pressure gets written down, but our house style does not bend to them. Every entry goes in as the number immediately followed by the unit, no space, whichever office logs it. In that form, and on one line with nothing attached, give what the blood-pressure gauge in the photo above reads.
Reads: 130mmHg
